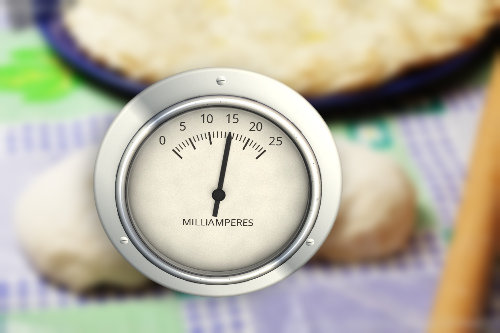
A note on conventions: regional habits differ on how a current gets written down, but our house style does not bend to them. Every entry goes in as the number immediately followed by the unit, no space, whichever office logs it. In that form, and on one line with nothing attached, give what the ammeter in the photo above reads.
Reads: 15mA
